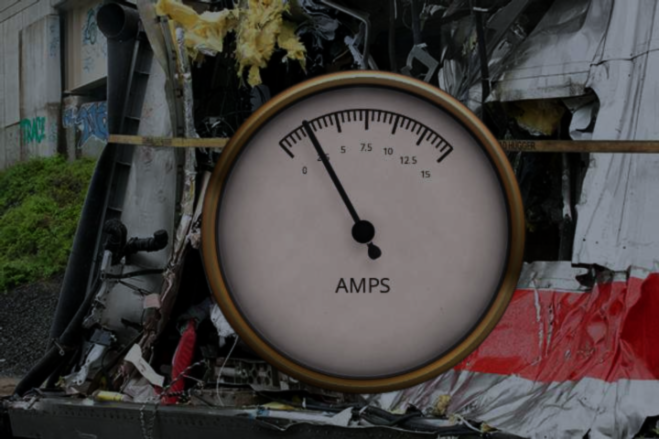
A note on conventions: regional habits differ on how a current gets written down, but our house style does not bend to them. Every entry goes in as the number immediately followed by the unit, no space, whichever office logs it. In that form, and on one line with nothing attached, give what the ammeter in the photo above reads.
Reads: 2.5A
